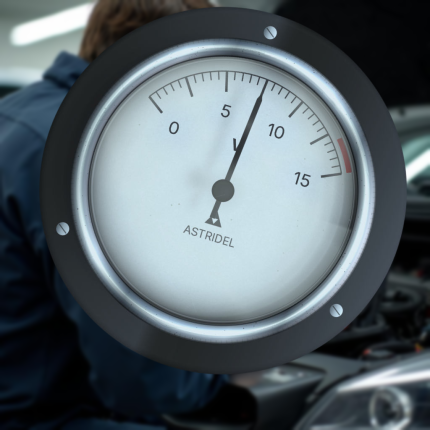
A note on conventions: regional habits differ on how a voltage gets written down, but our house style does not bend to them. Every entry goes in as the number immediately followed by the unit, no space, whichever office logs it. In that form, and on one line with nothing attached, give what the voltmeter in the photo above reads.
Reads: 7.5V
